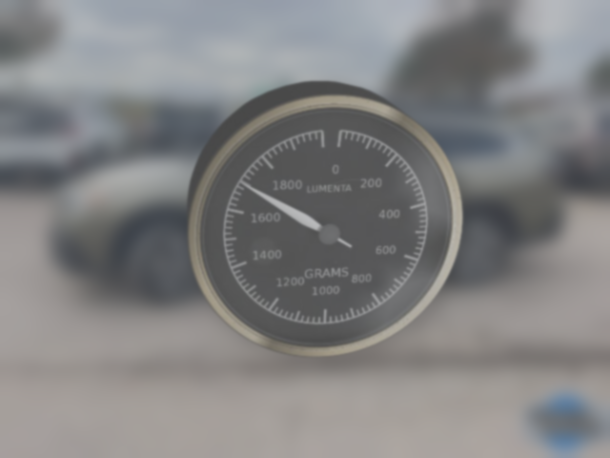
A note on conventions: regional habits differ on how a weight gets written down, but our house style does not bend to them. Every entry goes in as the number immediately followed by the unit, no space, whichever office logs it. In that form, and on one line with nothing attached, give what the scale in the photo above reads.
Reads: 1700g
